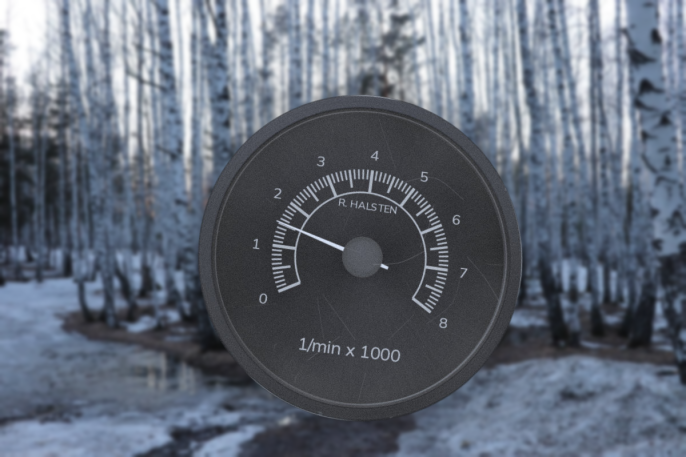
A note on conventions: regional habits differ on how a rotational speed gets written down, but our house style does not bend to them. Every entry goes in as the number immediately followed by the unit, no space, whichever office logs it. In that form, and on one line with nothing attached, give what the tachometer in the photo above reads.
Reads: 1500rpm
